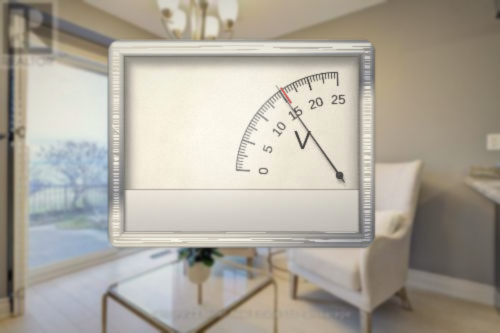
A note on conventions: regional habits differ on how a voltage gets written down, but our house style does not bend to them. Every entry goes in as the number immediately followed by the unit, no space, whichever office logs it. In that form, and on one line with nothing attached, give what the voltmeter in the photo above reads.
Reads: 15V
